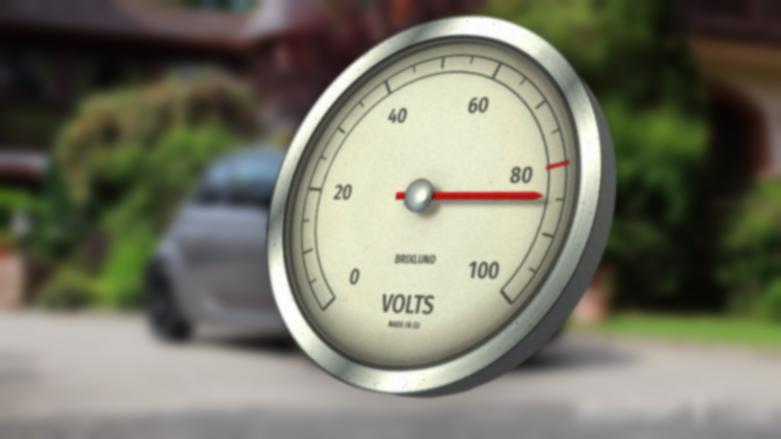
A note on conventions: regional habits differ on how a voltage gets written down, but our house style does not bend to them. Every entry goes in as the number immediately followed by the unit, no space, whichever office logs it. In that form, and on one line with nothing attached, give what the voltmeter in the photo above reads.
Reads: 85V
